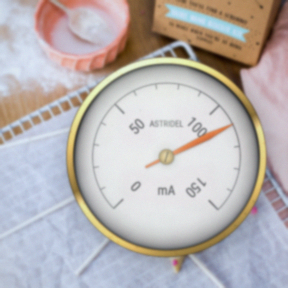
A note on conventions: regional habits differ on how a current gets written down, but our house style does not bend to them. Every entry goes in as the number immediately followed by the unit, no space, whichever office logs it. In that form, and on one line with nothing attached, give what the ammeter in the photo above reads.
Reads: 110mA
